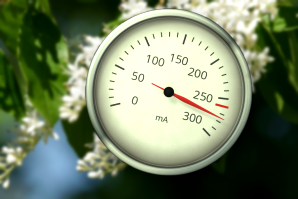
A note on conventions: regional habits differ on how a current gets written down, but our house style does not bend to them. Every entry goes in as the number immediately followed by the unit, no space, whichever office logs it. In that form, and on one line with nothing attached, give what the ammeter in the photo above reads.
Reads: 275mA
